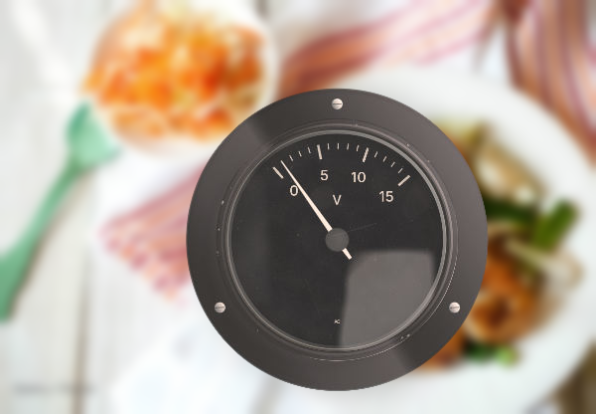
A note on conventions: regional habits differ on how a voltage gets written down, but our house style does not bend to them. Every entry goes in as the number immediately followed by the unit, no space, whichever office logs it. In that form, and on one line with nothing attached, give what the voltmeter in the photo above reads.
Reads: 1V
